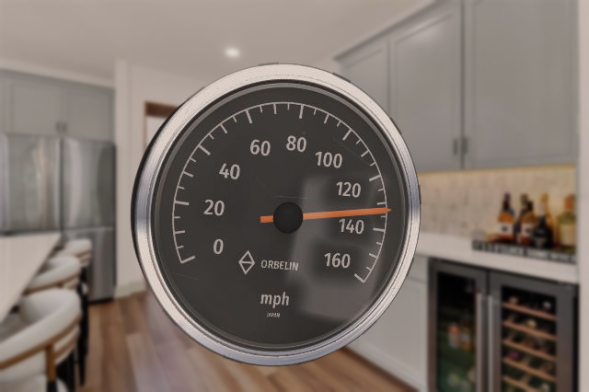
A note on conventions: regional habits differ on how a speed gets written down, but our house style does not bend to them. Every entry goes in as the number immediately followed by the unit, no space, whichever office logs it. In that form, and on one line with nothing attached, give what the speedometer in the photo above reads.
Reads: 132.5mph
